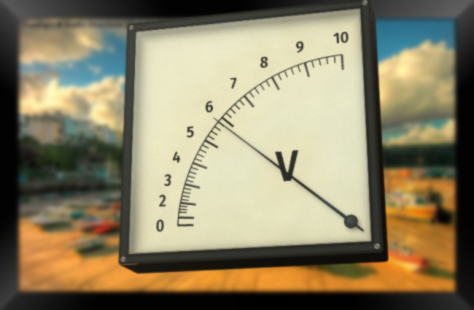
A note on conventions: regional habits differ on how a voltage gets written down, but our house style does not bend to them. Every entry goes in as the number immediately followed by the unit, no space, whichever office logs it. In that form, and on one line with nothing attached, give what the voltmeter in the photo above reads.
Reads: 5.8V
